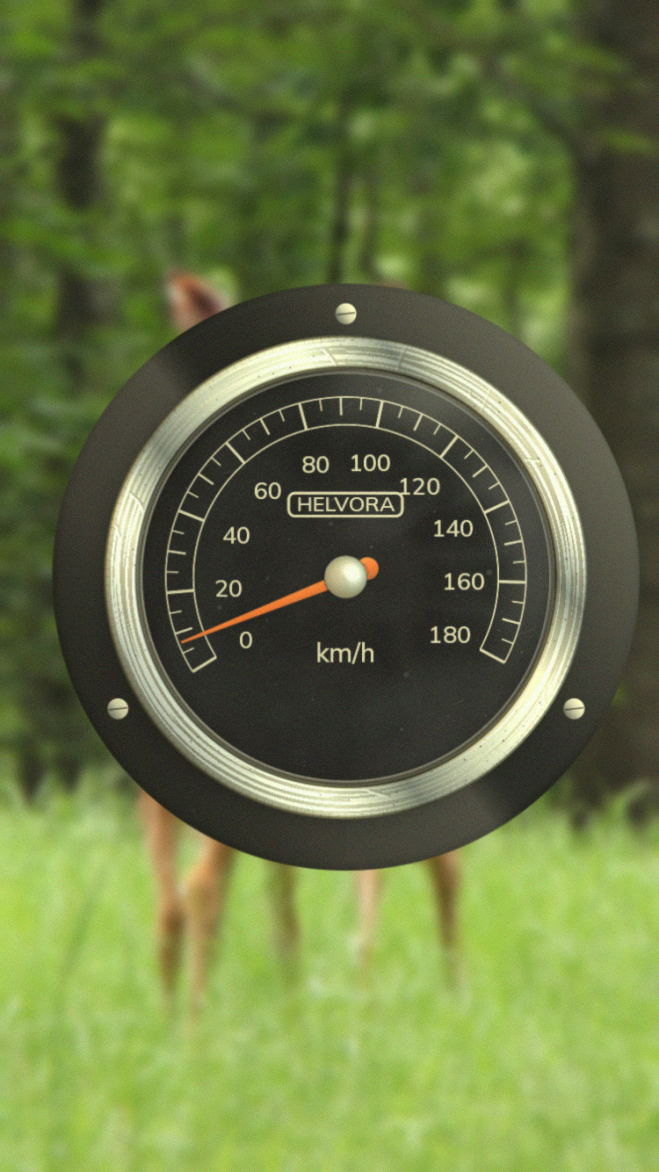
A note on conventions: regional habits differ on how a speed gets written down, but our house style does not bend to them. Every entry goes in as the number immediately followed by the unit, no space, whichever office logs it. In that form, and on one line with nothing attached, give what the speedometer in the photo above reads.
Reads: 7.5km/h
